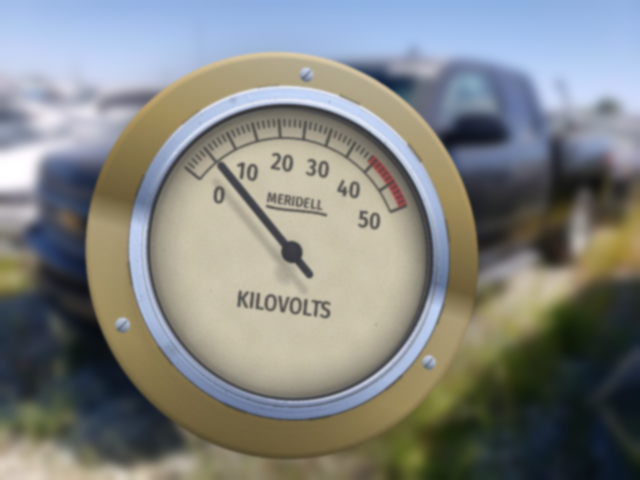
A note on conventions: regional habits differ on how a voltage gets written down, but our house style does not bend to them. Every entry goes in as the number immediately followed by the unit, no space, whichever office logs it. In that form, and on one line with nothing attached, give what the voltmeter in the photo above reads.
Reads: 5kV
